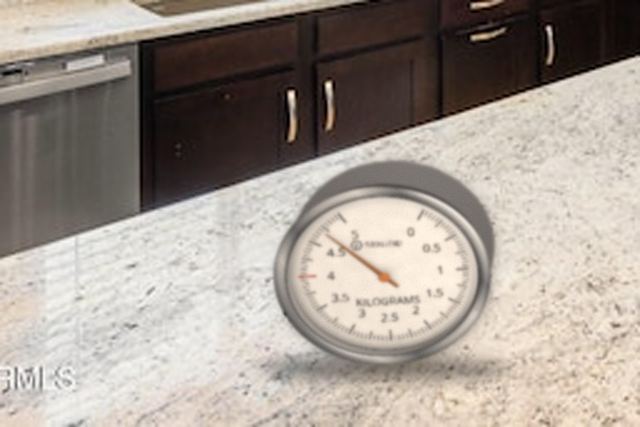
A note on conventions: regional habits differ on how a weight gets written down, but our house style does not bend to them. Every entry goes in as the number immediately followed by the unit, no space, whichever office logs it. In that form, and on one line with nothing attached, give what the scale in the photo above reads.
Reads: 4.75kg
